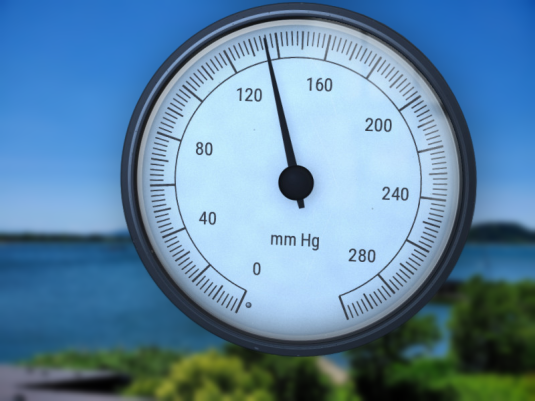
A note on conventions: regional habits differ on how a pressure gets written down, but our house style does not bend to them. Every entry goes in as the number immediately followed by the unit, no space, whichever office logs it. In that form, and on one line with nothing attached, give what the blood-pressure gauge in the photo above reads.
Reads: 136mmHg
